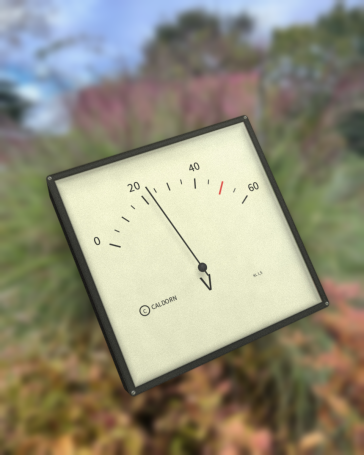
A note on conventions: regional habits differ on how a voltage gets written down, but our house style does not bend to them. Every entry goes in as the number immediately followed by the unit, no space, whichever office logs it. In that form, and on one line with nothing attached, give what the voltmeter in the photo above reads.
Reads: 22.5V
